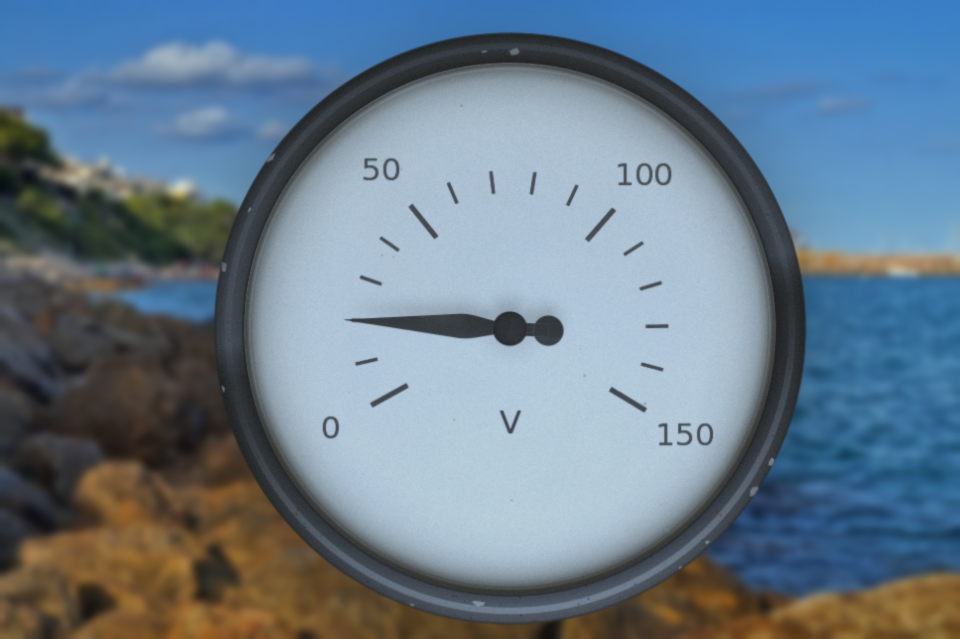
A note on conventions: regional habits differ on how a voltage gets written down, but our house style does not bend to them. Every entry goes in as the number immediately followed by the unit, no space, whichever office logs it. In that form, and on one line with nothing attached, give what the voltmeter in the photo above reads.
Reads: 20V
